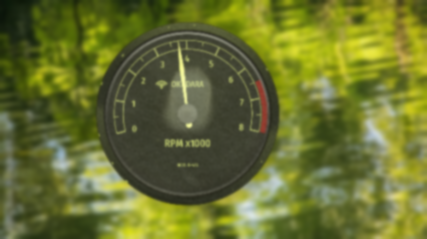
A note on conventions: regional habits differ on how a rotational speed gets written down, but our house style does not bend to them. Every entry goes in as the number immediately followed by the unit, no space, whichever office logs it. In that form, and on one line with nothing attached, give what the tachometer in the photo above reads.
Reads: 3750rpm
